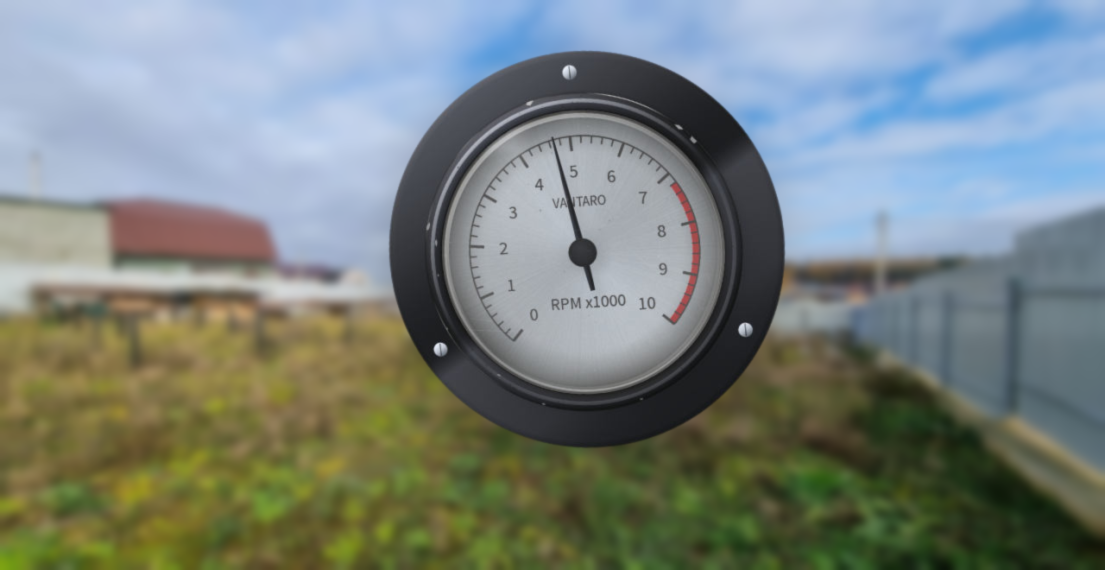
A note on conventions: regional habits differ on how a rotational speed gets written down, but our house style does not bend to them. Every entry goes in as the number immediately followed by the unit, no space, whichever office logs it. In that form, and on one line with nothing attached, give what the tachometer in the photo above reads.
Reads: 4700rpm
